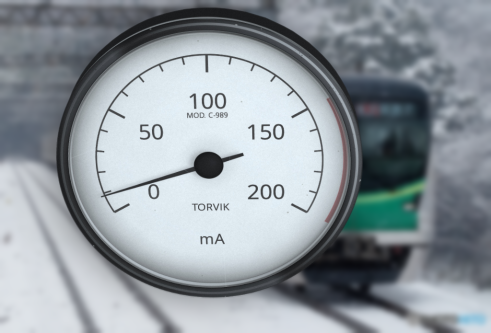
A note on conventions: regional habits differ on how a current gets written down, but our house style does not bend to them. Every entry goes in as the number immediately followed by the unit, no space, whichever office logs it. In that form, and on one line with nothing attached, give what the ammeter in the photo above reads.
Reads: 10mA
